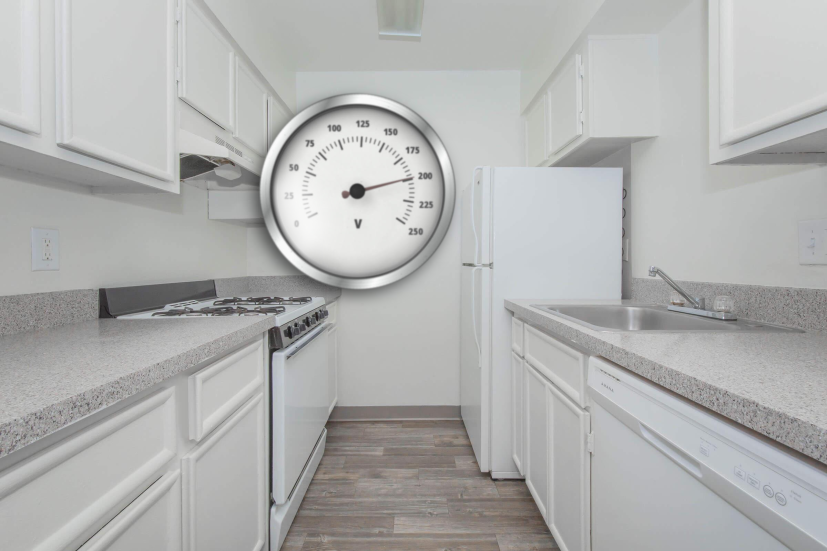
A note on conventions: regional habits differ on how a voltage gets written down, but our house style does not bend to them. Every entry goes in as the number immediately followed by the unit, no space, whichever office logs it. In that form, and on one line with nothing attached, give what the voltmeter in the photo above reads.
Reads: 200V
